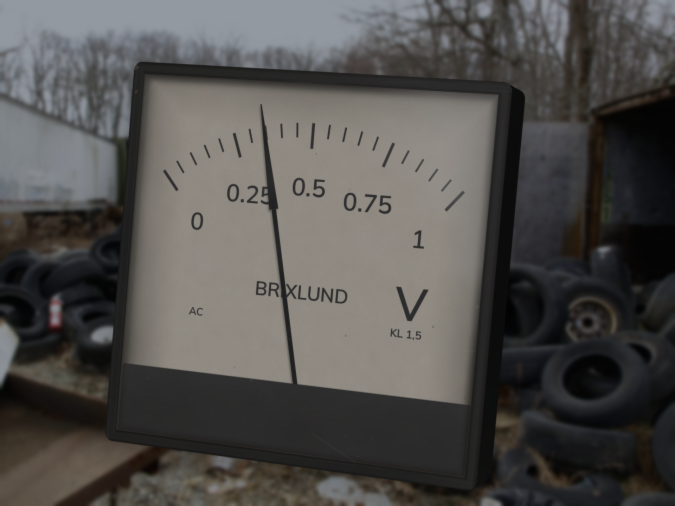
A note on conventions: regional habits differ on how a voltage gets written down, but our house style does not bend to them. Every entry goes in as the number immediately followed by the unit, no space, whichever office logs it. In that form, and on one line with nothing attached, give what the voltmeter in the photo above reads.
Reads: 0.35V
